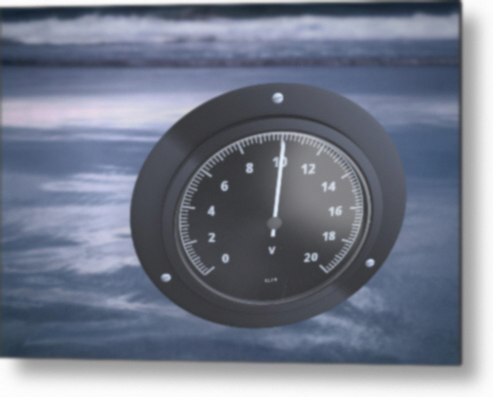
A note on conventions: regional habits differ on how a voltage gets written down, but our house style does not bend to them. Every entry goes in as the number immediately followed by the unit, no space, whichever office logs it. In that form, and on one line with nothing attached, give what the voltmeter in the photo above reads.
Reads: 10V
